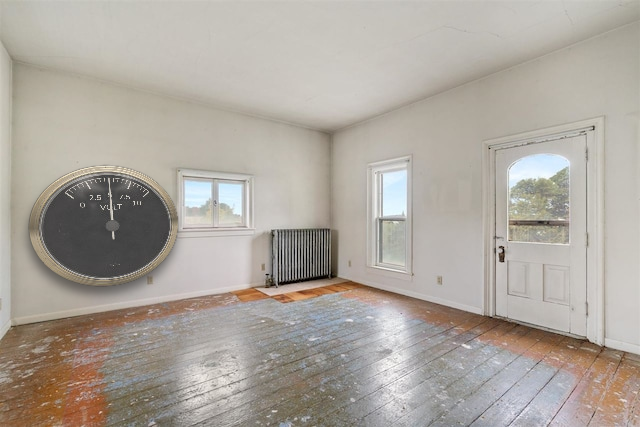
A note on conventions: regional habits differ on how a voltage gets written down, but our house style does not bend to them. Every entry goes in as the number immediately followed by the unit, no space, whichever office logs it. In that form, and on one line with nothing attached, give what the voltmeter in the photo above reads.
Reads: 5V
